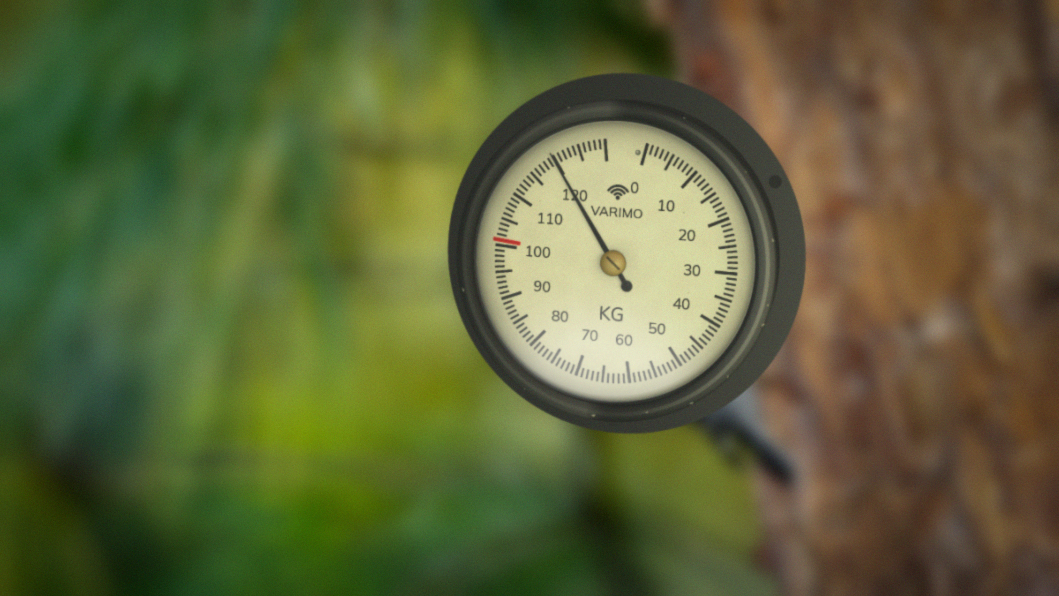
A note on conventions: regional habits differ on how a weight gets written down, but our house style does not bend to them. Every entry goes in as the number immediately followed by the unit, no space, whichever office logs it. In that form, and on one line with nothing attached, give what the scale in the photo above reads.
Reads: 120kg
